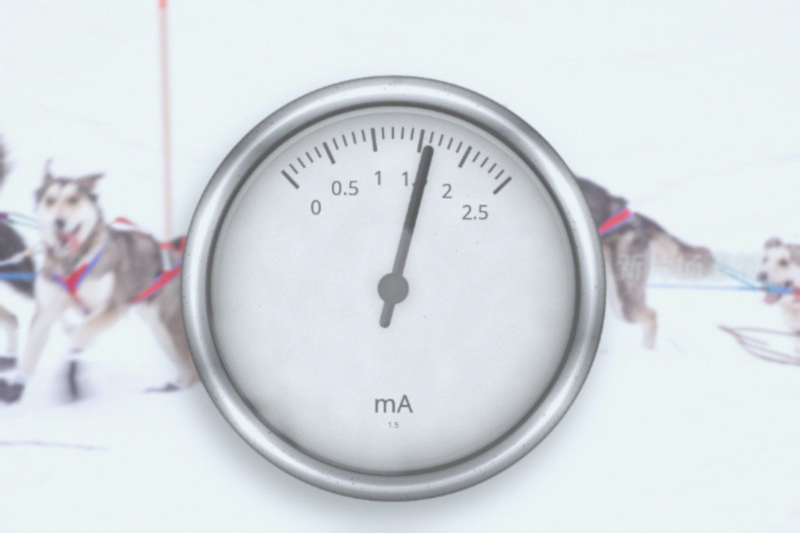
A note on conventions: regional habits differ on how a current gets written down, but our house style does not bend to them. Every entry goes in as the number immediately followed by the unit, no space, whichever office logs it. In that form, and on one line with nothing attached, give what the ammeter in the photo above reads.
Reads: 1.6mA
